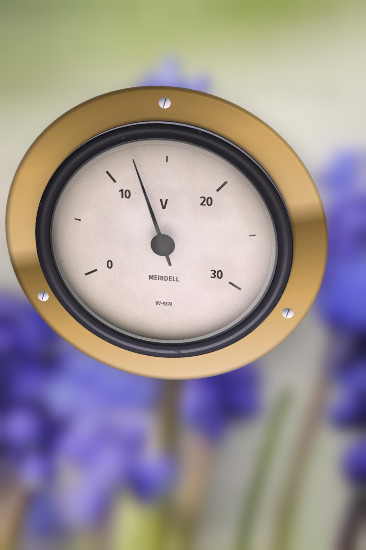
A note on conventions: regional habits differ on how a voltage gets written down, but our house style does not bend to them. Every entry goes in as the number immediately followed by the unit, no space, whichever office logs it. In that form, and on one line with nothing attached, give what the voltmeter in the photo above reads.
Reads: 12.5V
